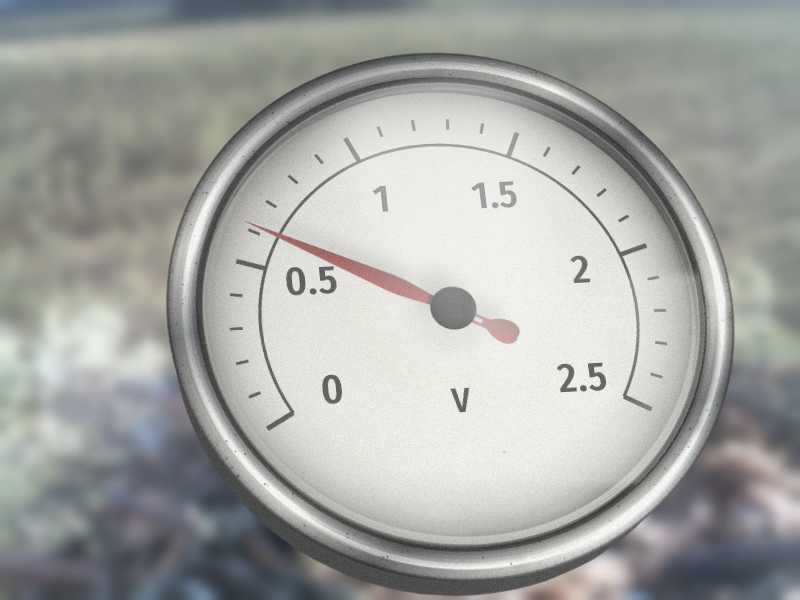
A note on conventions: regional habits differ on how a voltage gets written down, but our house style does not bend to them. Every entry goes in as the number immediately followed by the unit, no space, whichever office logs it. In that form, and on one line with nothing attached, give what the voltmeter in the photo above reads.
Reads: 0.6V
